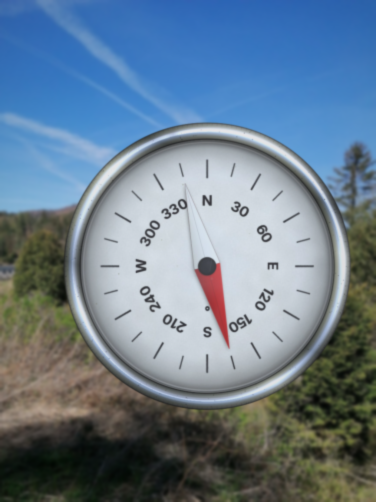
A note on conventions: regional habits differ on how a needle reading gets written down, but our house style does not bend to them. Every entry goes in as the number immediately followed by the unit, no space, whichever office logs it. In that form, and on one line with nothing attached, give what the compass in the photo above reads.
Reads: 165°
